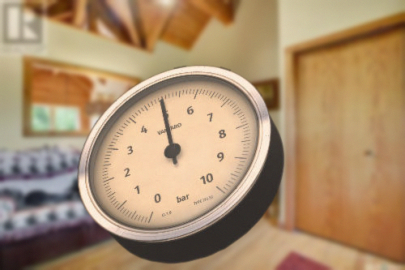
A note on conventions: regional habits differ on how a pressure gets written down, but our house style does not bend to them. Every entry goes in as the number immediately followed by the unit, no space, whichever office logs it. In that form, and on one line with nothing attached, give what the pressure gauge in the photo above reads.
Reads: 5bar
